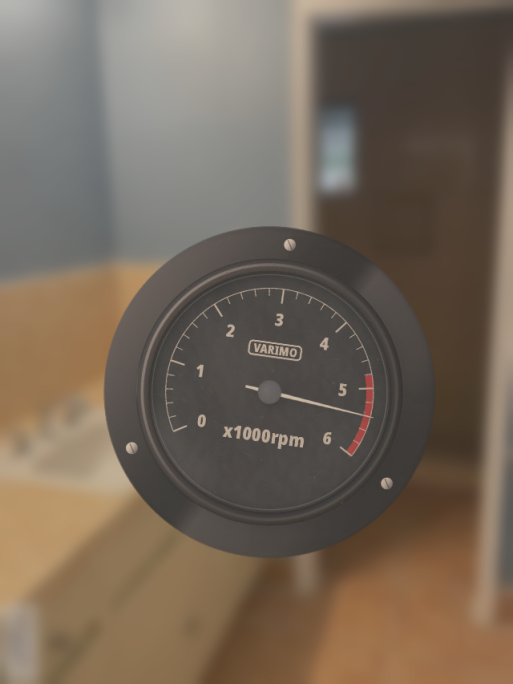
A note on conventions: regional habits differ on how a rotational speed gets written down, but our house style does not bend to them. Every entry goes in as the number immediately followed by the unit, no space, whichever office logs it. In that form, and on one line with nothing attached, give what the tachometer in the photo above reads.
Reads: 5400rpm
